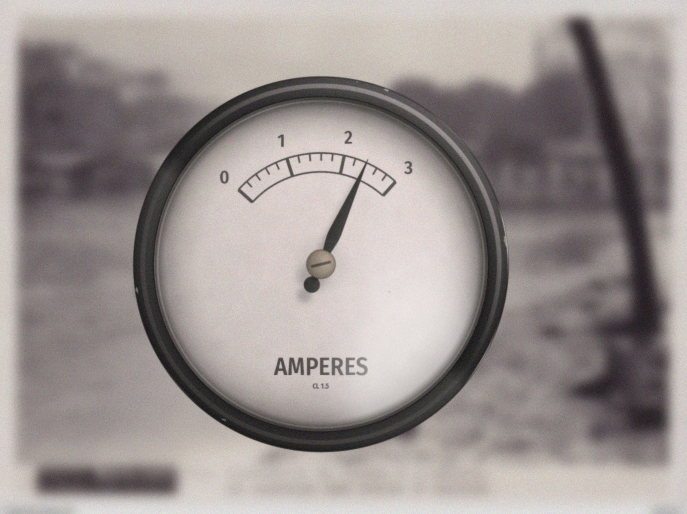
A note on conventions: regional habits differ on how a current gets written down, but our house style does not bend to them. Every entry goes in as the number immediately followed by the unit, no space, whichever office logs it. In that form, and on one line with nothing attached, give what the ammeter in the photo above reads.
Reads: 2.4A
